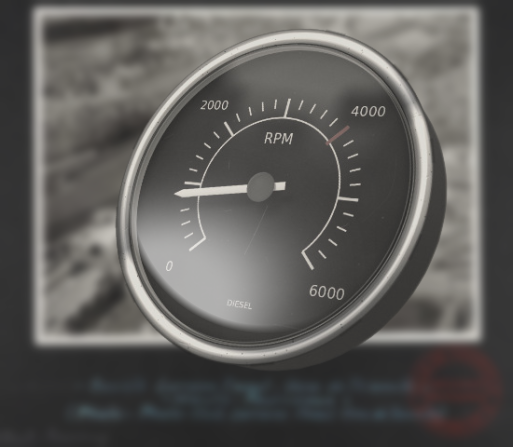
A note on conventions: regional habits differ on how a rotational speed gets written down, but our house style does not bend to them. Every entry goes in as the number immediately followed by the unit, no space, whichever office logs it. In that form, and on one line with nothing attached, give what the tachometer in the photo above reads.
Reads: 800rpm
